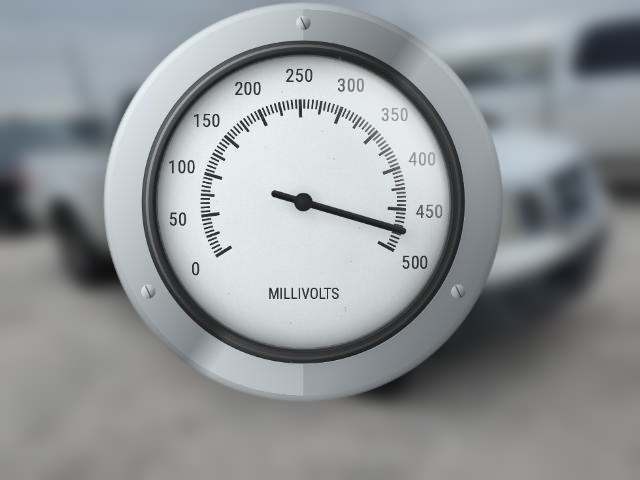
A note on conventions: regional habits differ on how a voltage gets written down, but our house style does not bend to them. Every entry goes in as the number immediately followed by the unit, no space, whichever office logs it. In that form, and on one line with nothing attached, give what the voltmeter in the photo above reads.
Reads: 475mV
